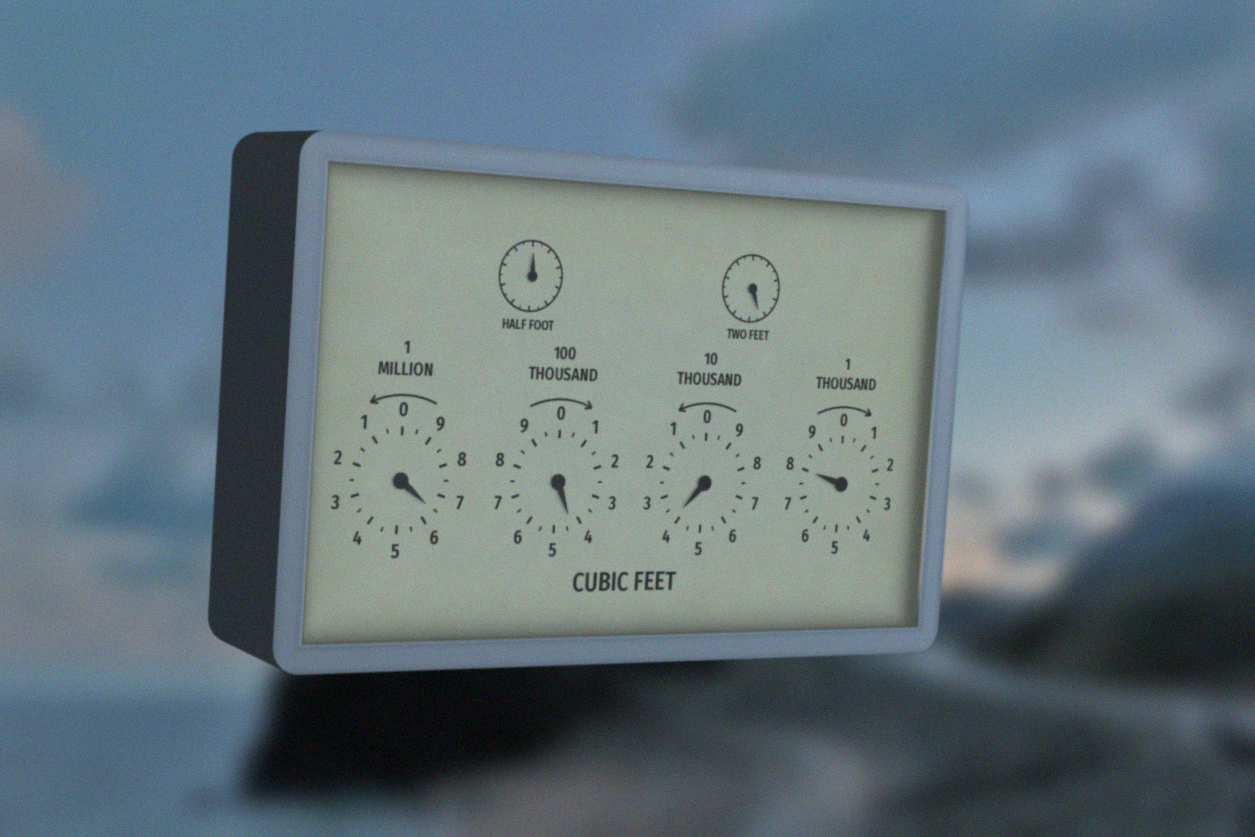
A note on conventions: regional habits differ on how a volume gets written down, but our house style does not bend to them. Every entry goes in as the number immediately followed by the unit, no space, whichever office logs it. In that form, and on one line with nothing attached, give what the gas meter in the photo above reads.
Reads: 643800ft³
